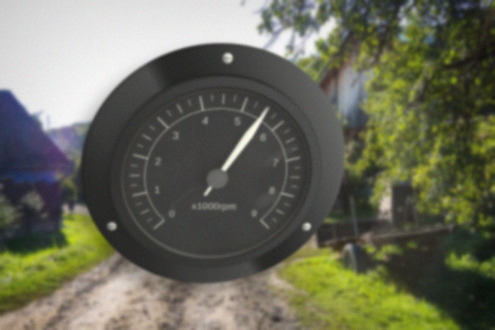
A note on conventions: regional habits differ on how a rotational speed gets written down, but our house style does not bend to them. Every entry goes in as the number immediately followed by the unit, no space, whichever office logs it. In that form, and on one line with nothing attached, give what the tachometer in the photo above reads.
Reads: 5500rpm
